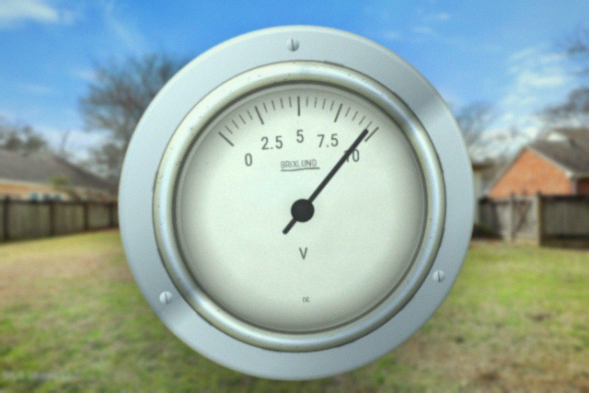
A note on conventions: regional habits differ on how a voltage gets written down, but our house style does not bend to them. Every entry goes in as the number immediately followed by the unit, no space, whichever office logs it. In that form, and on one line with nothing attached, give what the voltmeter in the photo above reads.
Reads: 9.5V
